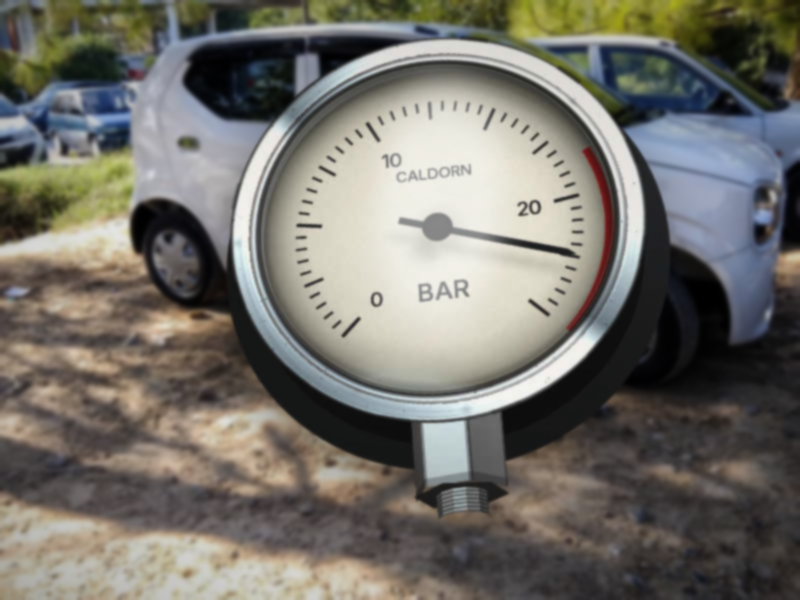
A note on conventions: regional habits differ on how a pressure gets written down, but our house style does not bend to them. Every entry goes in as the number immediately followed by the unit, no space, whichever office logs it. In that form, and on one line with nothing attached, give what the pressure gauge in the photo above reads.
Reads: 22.5bar
